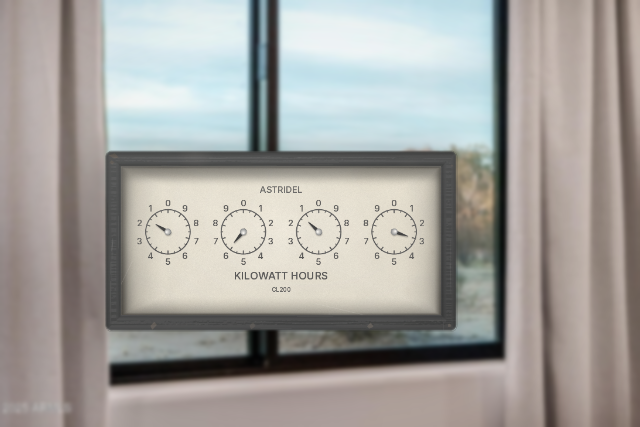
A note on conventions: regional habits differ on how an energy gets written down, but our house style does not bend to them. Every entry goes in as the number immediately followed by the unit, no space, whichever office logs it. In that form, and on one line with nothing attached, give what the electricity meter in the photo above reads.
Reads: 1613kWh
